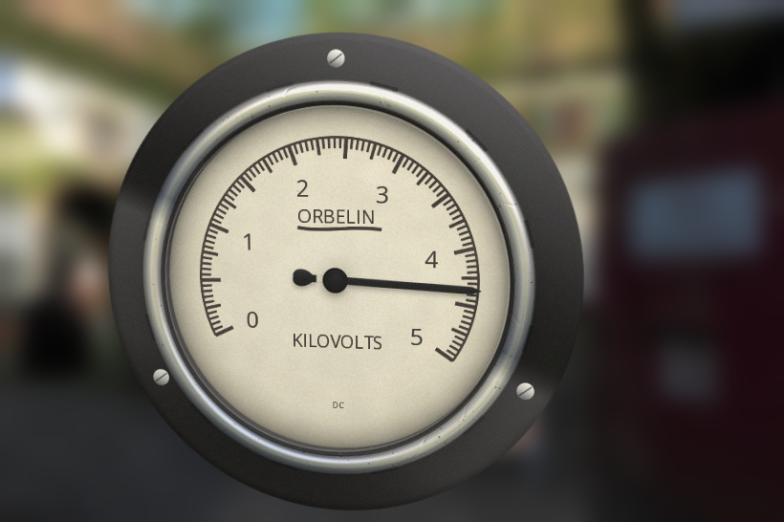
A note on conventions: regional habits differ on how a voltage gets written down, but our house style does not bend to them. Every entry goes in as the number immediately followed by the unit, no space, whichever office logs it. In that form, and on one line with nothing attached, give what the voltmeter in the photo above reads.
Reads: 4.35kV
